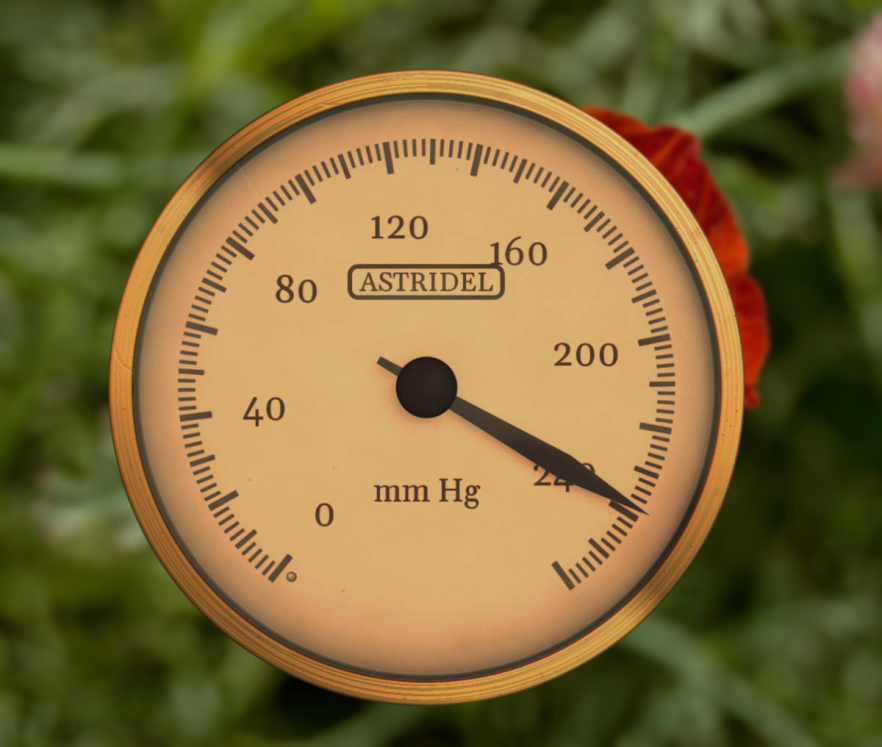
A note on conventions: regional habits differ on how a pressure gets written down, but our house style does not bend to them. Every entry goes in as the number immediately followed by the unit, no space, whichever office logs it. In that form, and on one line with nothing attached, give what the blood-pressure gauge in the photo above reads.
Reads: 238mmHg
